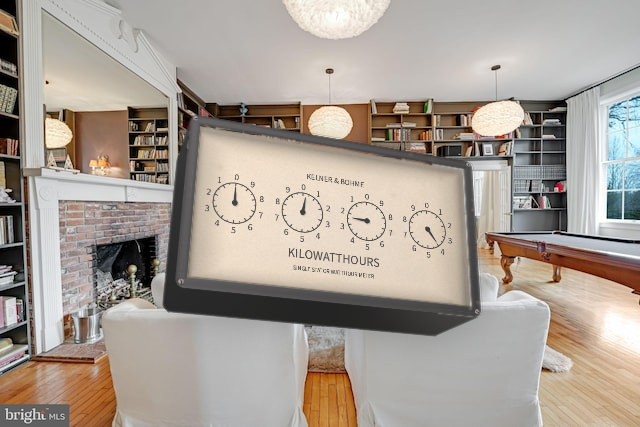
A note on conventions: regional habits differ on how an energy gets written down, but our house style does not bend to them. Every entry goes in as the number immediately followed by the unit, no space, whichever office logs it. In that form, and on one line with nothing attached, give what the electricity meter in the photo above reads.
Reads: 24kWh
